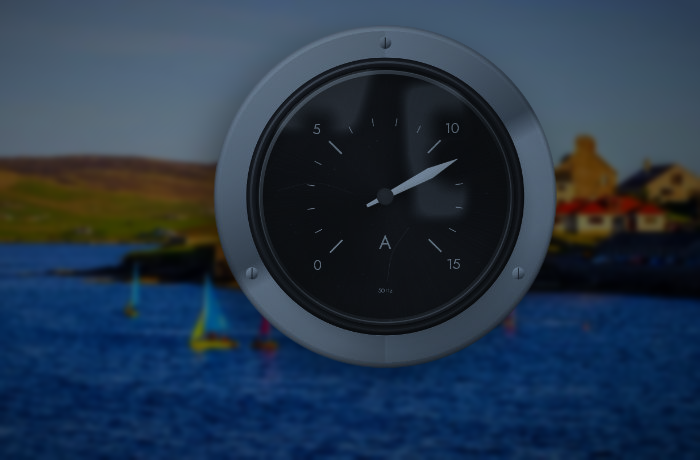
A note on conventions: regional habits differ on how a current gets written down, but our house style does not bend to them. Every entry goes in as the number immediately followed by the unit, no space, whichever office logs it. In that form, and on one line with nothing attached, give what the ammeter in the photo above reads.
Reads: 11A
